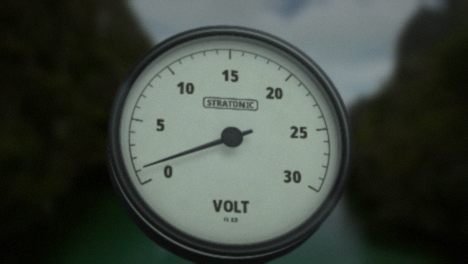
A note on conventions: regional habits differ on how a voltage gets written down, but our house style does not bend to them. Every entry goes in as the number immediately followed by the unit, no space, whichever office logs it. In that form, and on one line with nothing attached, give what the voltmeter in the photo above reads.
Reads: 1V
